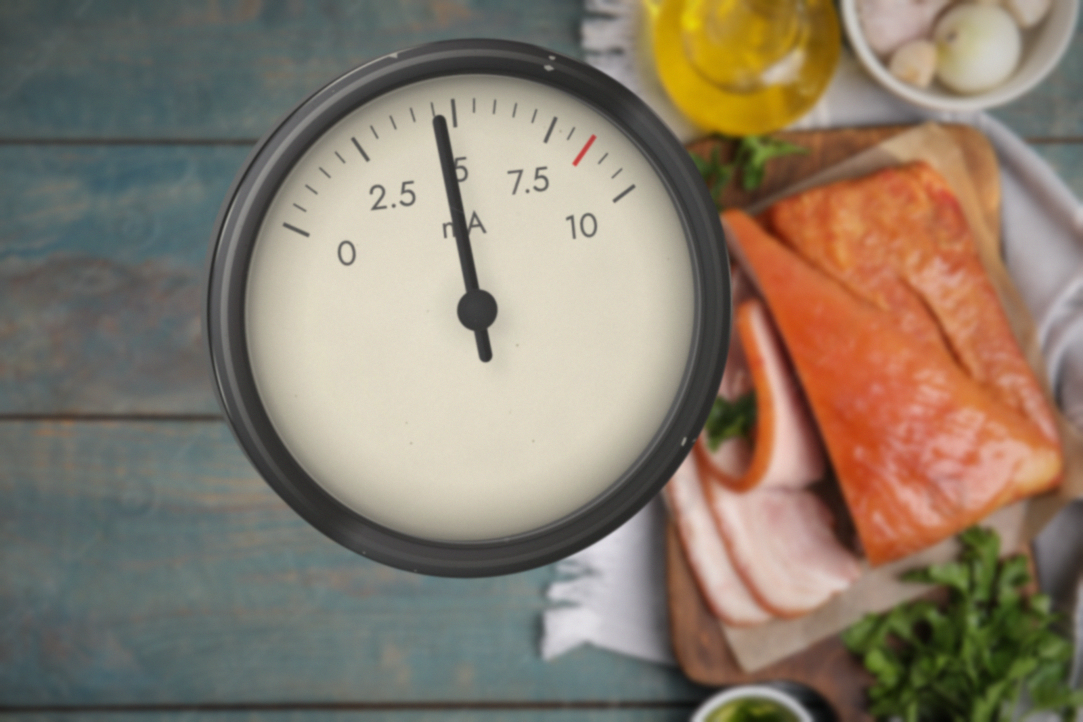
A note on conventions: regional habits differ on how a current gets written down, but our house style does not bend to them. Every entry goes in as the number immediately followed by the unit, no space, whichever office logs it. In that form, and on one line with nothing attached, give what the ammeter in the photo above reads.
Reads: 4.5mA
